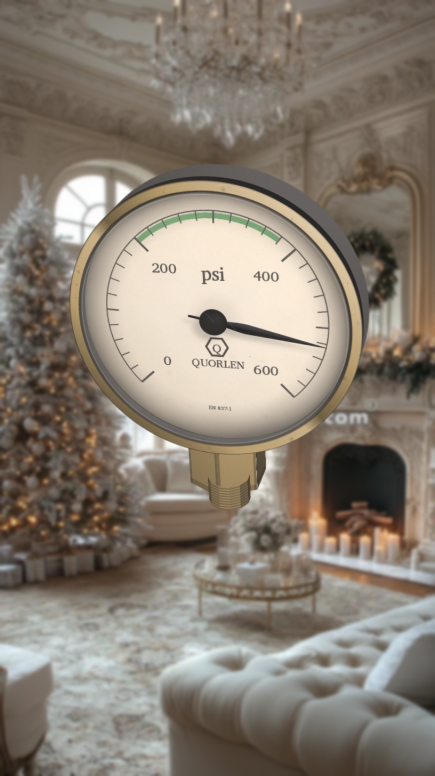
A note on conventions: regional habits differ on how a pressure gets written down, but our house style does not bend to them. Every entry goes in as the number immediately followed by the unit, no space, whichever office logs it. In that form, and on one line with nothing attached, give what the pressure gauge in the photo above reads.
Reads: 520psi
